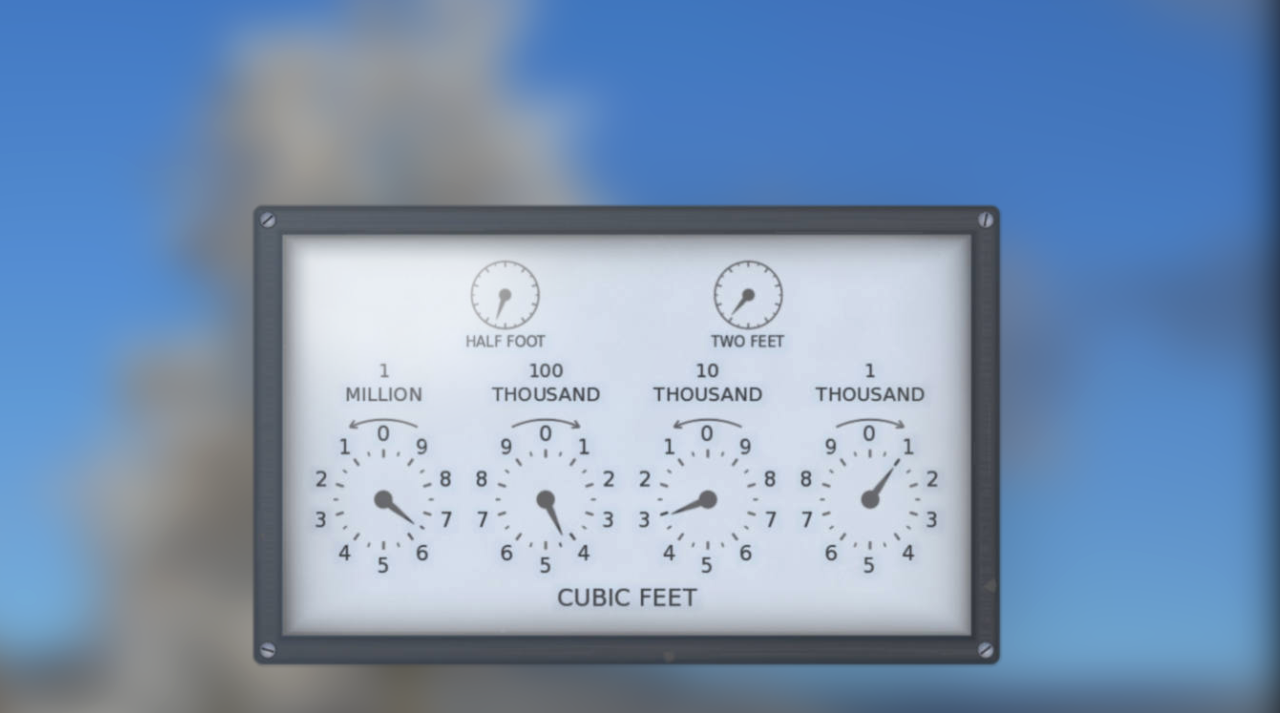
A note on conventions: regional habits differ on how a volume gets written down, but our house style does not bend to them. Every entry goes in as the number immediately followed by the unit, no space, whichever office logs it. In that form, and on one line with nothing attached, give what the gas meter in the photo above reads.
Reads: 643100ft³
